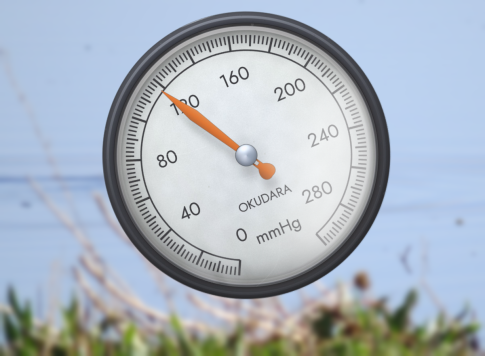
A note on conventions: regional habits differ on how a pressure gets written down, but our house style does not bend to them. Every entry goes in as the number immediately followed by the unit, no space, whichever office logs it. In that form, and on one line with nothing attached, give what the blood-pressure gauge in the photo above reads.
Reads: 118mmHg
